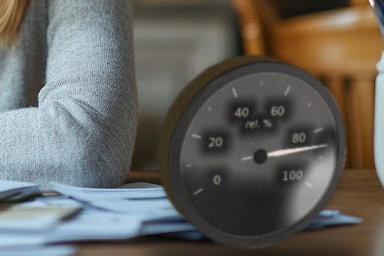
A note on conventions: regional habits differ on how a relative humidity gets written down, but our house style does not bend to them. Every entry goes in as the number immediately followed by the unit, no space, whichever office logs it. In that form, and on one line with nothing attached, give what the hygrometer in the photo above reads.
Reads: 85%
